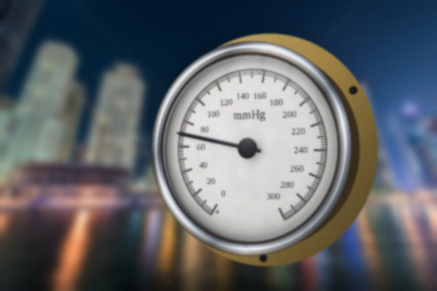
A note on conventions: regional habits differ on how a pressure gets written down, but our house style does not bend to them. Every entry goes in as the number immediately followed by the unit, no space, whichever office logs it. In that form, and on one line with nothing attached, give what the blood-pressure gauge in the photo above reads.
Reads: 70mmHg
